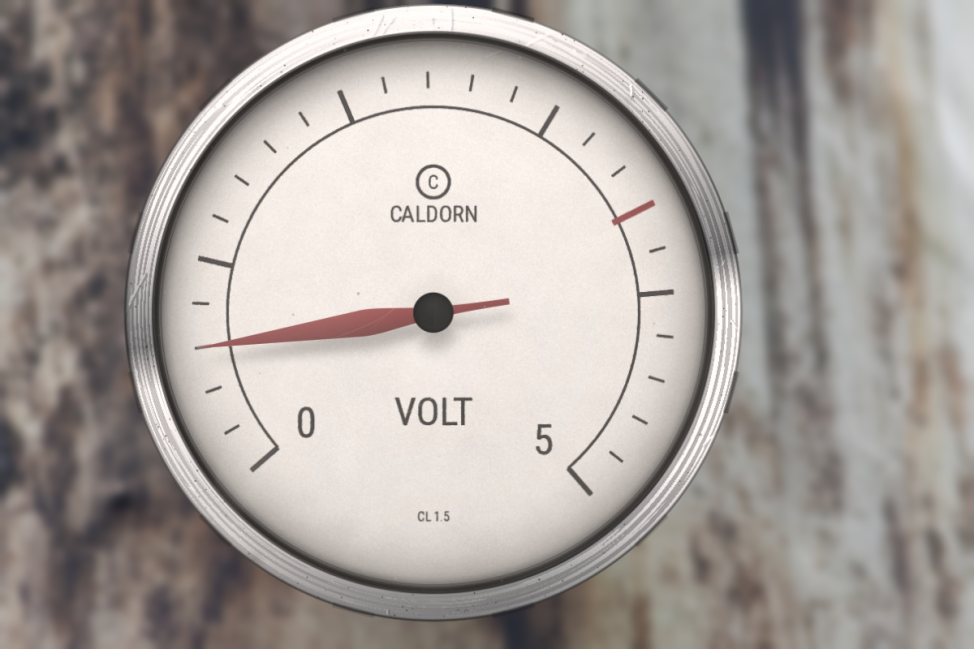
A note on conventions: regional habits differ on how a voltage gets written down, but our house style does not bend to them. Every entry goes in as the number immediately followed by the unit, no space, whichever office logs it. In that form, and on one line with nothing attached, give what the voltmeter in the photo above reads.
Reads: 0.6V
